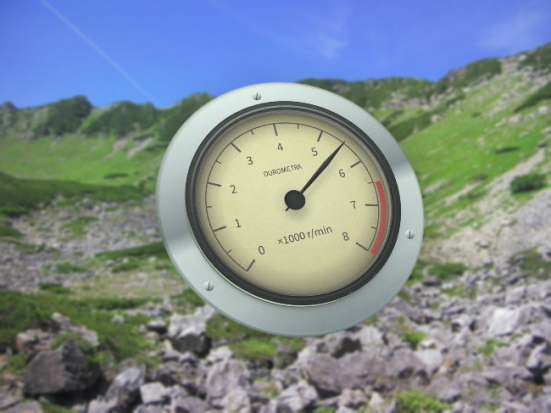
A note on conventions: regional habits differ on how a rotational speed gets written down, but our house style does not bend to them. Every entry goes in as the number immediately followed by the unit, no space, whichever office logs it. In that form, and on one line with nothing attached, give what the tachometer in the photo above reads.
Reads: 5500rpm
